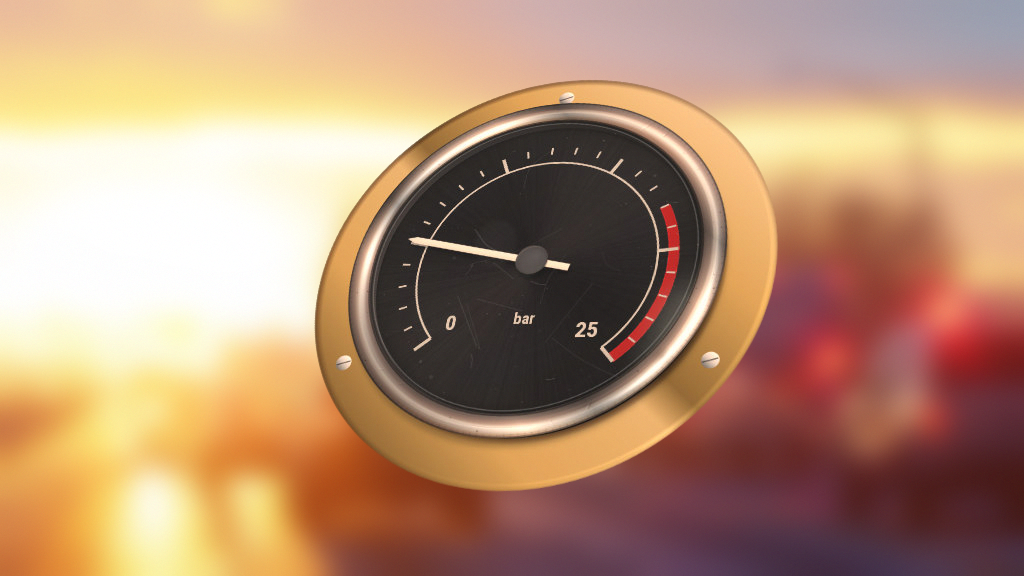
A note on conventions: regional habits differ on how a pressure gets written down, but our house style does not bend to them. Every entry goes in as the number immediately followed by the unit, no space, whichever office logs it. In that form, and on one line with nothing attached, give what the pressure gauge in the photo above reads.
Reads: 5bar
